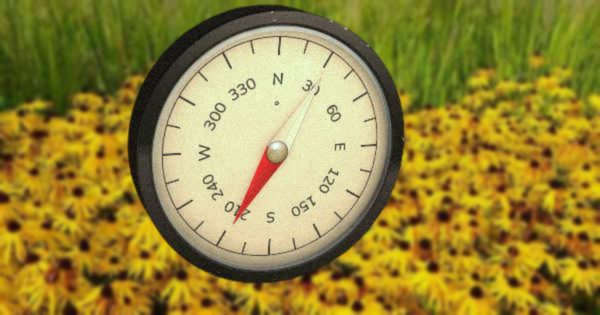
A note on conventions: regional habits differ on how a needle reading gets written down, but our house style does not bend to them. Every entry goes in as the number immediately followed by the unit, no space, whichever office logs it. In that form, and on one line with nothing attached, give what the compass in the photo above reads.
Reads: 210°
